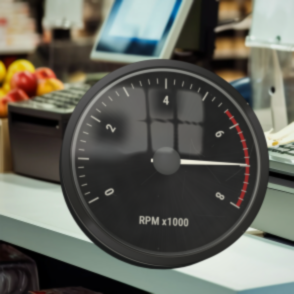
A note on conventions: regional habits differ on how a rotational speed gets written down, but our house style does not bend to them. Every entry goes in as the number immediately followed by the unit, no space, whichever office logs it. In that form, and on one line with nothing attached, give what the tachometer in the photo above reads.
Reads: 7000rpm
